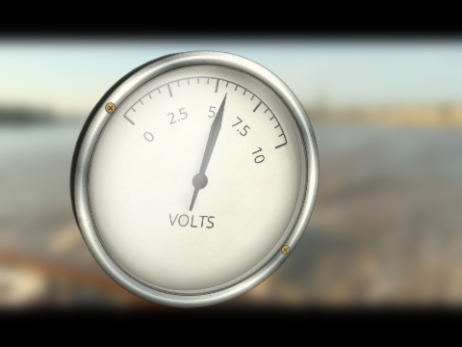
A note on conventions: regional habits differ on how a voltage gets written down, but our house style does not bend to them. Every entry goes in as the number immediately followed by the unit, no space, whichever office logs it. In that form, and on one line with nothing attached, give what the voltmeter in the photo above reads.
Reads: 5.5V
